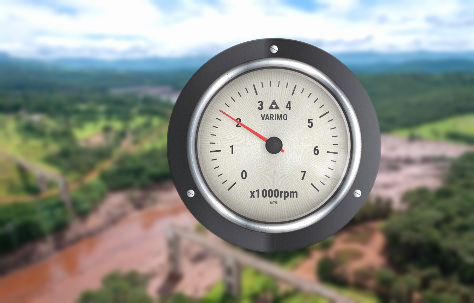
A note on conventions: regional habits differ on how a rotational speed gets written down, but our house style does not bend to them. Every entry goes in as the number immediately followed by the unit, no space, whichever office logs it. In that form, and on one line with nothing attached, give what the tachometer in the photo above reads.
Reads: 2000rpm
